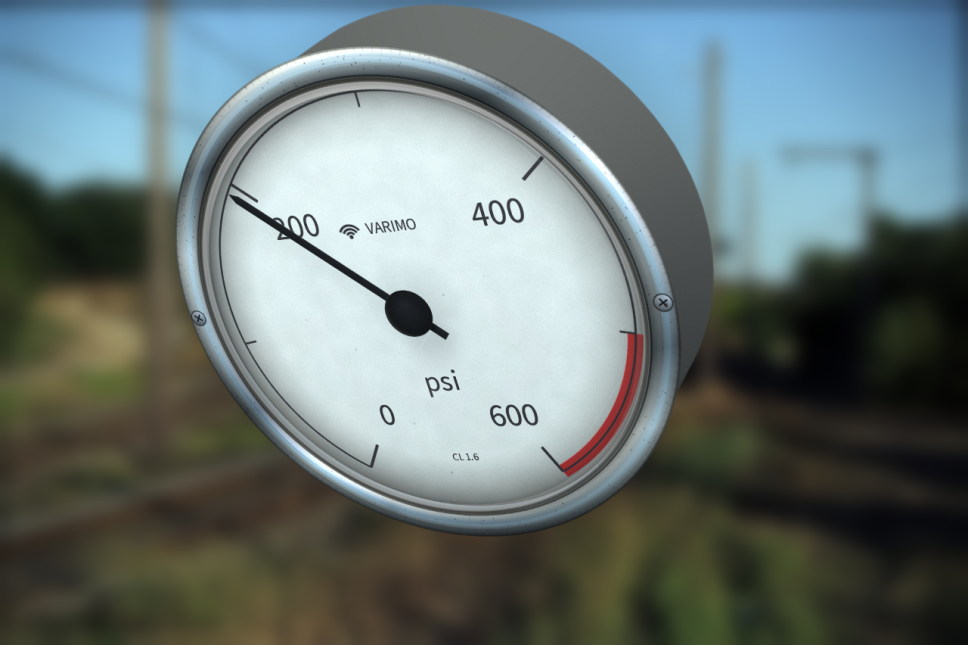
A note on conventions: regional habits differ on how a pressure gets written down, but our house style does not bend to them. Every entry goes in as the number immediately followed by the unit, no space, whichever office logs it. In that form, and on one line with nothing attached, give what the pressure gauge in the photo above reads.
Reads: 200psi
